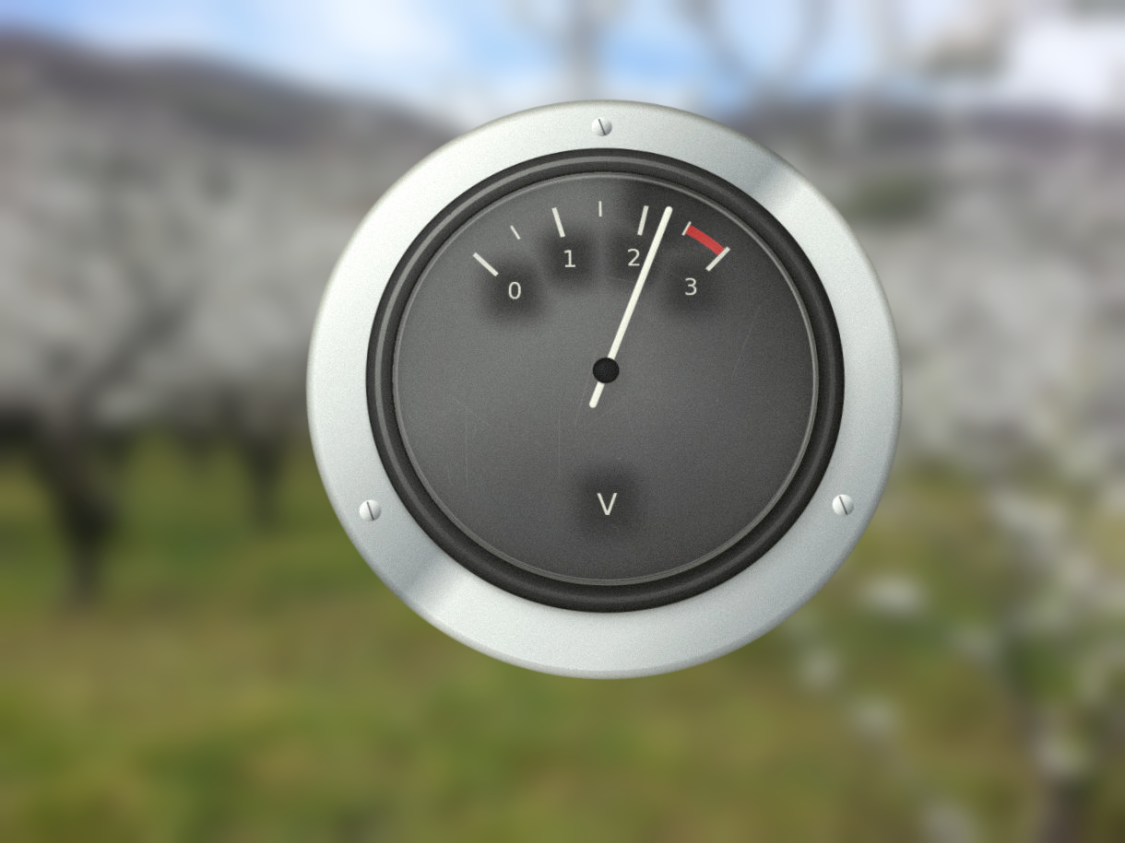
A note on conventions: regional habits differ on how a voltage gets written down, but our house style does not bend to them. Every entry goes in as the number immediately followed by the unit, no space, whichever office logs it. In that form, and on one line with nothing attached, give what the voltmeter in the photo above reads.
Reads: 2.25V
